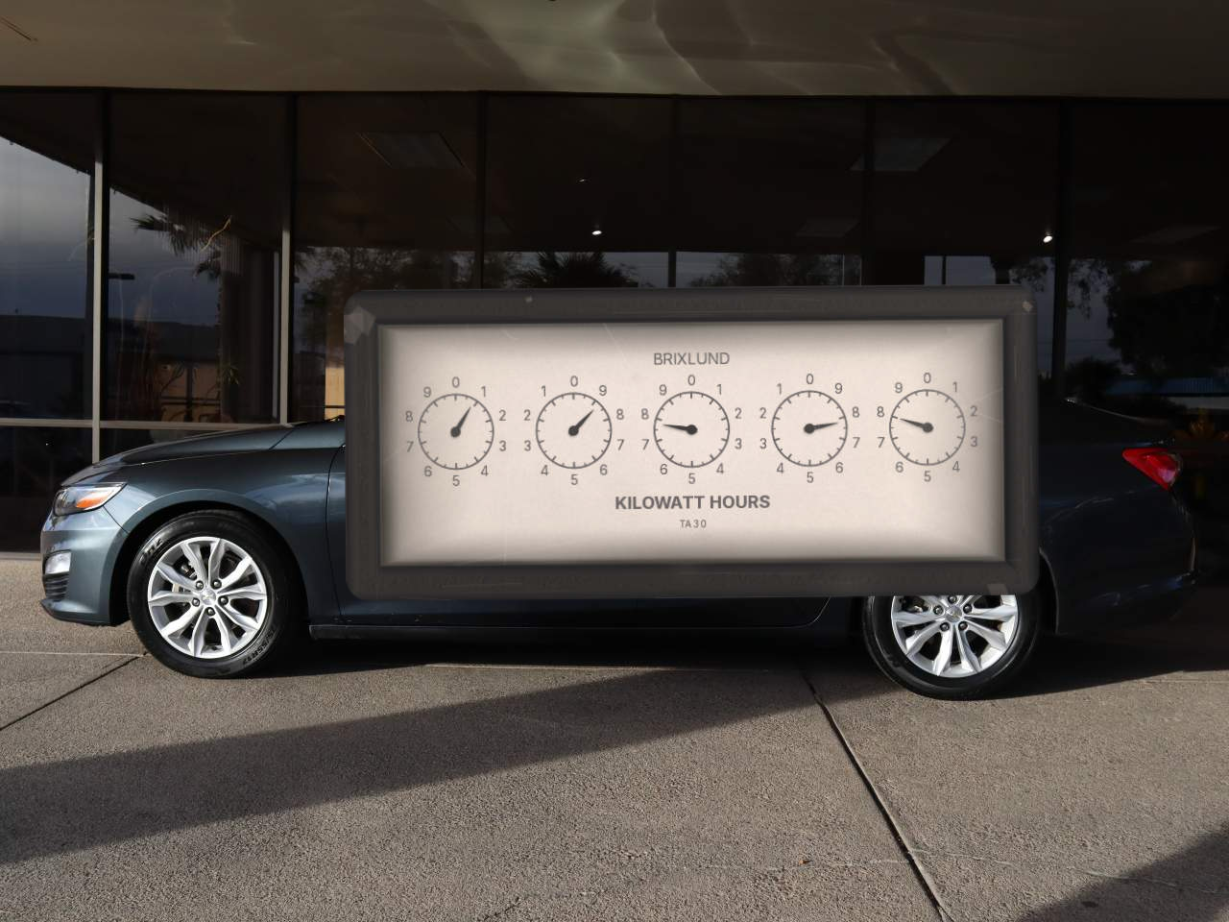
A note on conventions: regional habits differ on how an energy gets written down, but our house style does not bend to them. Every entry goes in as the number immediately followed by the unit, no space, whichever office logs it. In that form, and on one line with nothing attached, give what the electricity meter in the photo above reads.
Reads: 8778kWh
